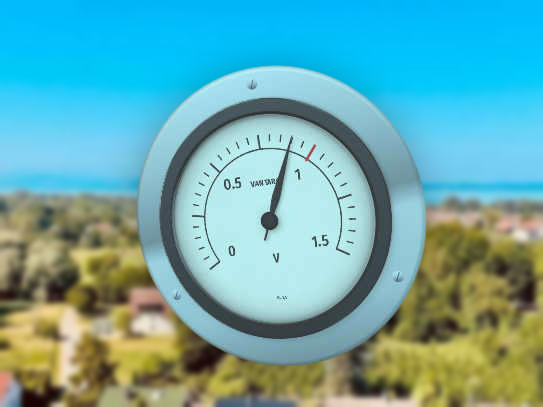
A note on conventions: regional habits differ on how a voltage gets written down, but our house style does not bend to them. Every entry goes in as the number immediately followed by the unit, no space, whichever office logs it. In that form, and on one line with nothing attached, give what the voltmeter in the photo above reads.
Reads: 0.9V
